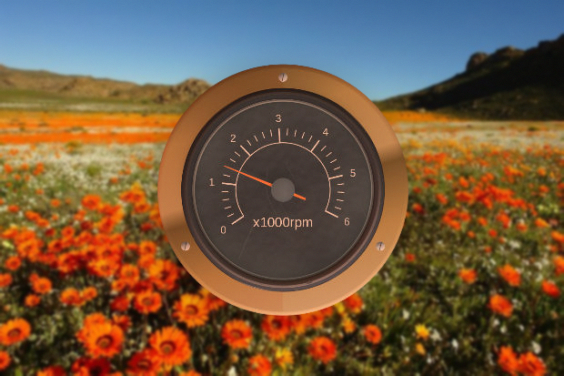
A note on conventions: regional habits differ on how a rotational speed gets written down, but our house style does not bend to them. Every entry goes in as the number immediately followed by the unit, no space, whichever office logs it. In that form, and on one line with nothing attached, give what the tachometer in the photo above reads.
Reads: 1400rpm
